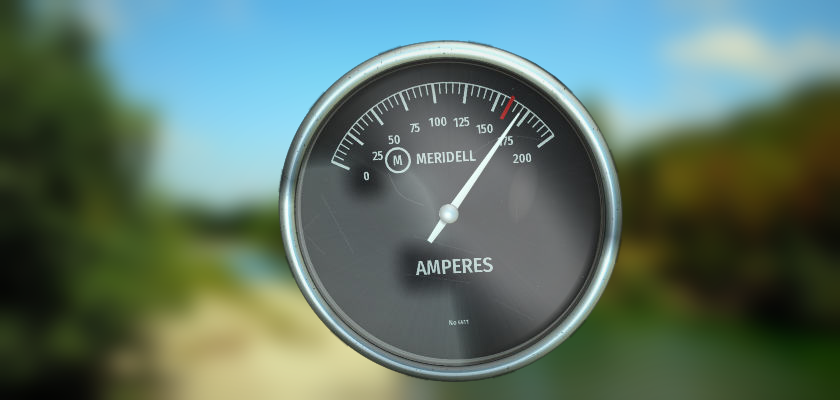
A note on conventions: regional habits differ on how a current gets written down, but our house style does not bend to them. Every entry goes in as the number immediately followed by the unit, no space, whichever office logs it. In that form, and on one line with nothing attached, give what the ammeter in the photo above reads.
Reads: 170A
